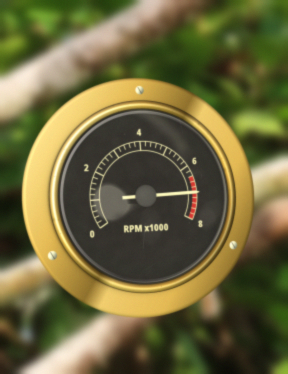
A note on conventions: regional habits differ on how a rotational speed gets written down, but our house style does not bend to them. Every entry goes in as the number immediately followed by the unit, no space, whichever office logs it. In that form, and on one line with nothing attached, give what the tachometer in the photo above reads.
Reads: 7000rpm
